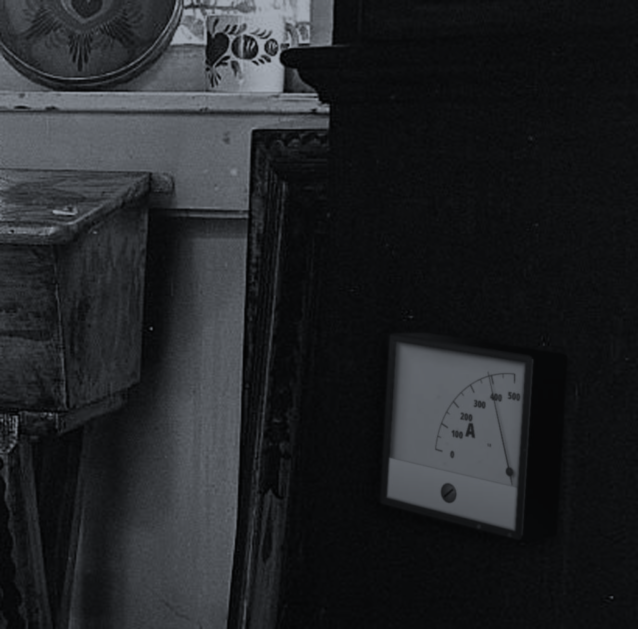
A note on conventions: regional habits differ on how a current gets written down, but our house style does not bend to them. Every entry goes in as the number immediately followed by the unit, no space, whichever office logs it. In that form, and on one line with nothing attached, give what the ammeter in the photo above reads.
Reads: 400A
